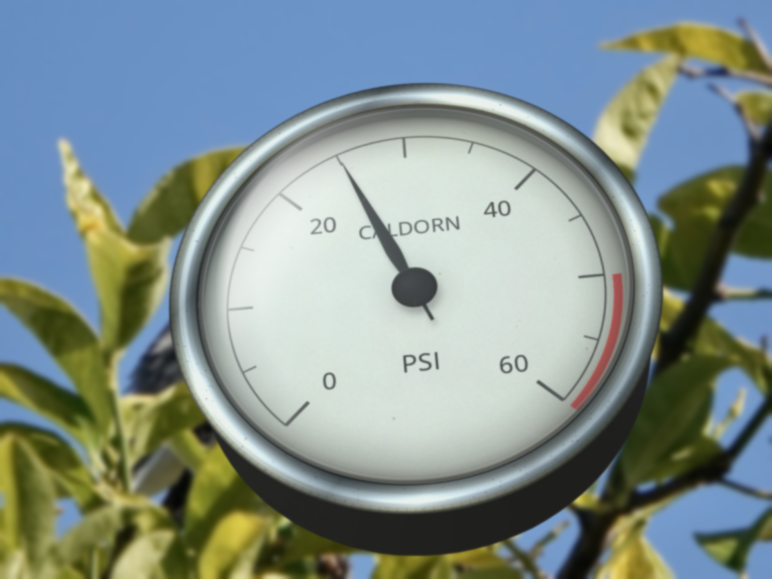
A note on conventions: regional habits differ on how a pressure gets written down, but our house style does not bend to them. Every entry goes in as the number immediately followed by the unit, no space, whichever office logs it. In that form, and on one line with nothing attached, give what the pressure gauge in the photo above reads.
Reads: 25psi
